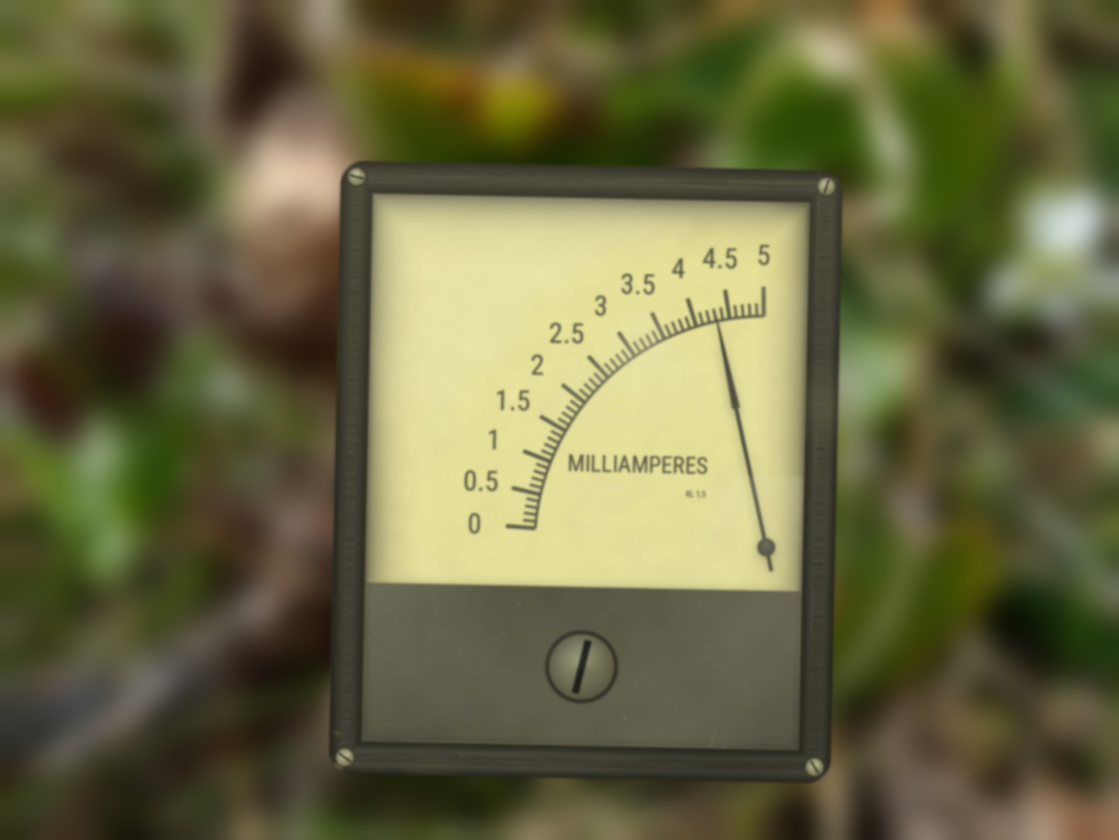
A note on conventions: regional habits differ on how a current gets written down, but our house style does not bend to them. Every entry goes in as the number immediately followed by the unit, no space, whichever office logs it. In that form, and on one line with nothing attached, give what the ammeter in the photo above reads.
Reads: 4.3mA
